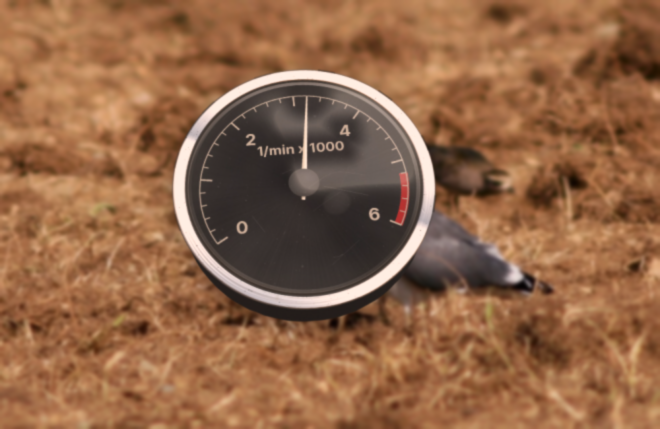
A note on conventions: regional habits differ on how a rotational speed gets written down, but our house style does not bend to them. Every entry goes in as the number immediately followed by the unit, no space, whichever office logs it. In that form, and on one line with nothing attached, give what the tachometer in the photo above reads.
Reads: 3200rpm
